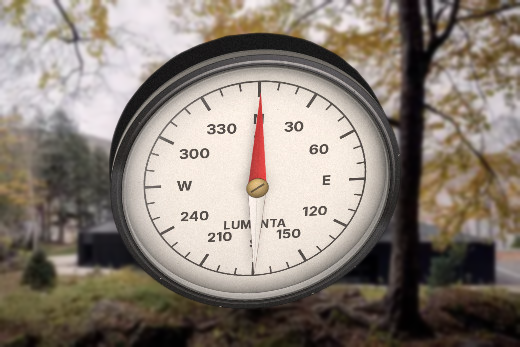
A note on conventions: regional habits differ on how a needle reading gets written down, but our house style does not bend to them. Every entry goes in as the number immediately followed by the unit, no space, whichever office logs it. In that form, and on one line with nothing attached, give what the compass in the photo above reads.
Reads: 0°
